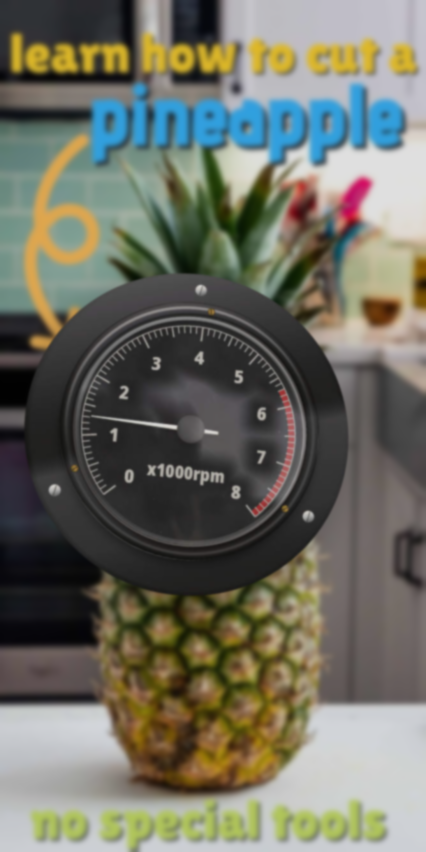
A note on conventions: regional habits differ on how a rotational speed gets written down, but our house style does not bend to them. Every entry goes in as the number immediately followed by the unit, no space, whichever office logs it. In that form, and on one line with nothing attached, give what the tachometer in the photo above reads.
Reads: 1300rpm
